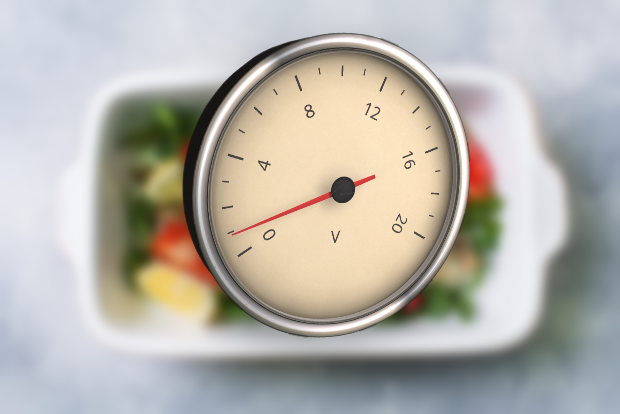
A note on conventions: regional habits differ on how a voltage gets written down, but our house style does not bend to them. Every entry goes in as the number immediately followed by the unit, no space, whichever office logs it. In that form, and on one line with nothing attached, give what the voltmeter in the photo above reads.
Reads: 1V
